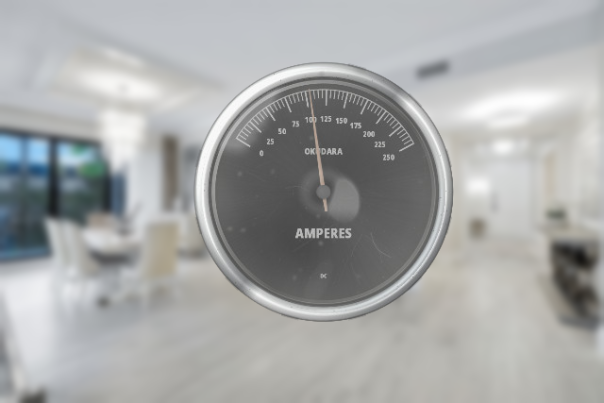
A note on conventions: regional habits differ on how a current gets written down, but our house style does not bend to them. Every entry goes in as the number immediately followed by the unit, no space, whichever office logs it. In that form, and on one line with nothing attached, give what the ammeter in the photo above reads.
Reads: 105A
